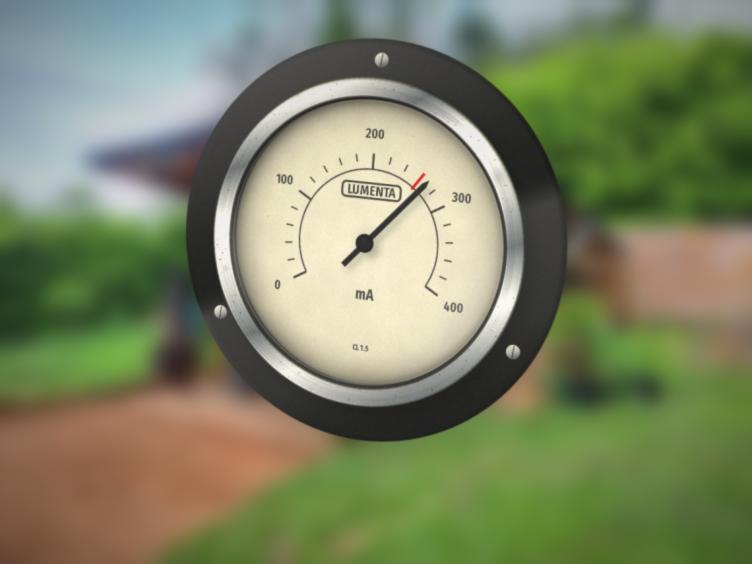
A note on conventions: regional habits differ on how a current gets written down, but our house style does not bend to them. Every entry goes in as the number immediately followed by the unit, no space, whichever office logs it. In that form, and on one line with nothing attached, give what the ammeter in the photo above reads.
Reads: 270mA
